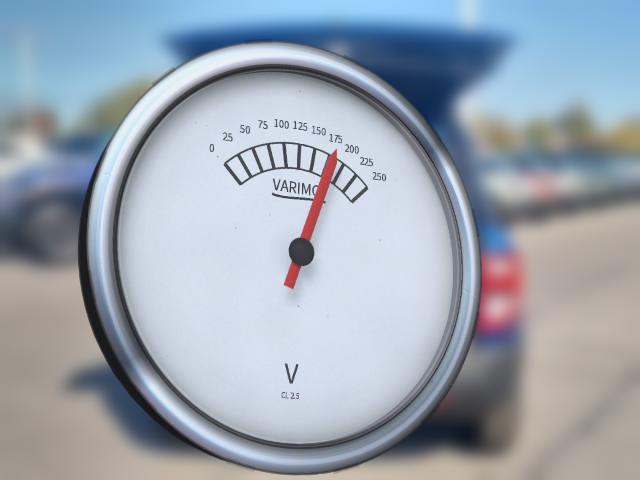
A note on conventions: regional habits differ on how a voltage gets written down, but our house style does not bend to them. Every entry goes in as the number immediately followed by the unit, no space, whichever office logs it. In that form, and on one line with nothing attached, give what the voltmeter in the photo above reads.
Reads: 175V
